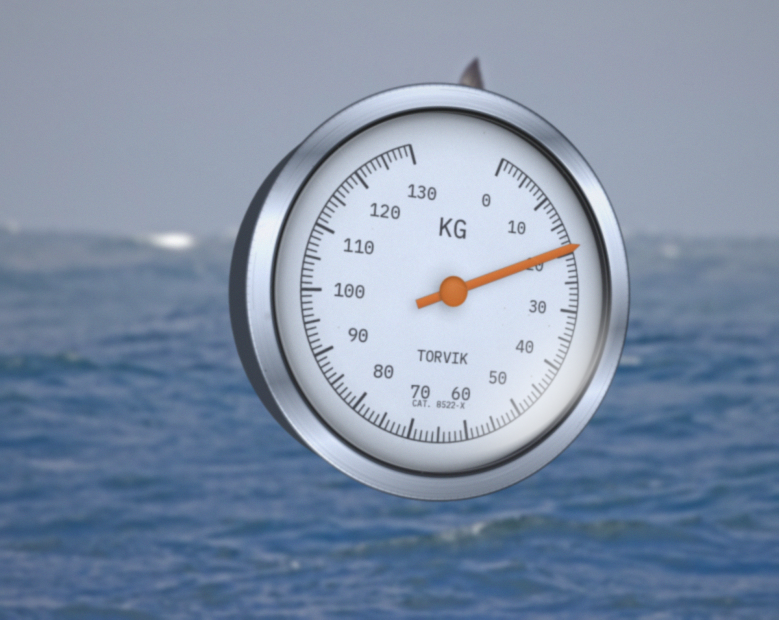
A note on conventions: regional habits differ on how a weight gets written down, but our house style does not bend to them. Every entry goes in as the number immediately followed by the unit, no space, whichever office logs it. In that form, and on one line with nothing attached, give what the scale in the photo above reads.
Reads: 19kg
